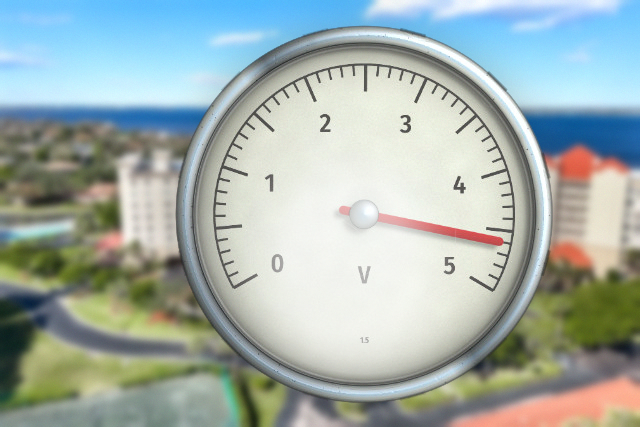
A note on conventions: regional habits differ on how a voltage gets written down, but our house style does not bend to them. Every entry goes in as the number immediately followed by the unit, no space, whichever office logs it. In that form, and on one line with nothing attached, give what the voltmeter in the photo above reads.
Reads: 4.6V
